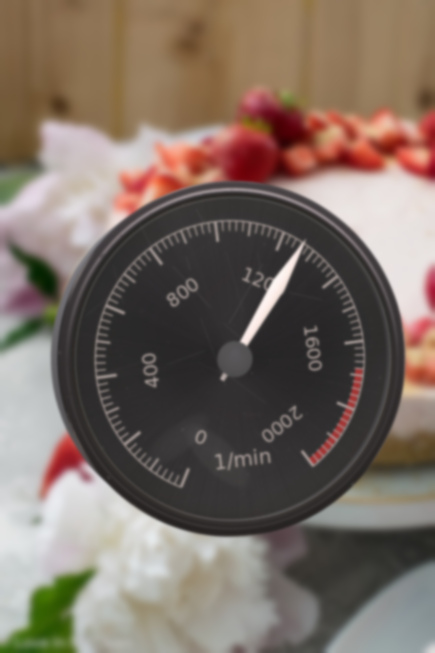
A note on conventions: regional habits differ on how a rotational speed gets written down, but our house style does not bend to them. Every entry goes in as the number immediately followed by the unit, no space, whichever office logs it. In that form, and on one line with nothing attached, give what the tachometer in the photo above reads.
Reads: 1260rpm
